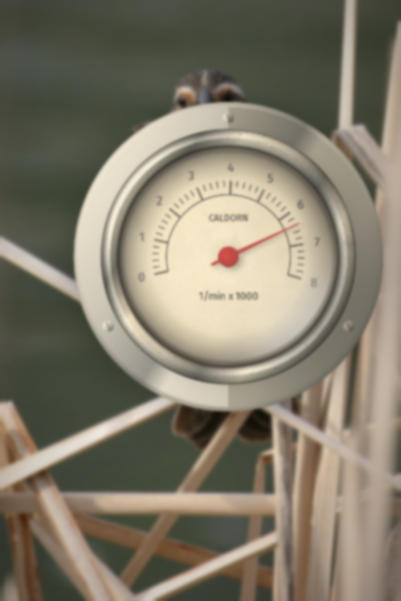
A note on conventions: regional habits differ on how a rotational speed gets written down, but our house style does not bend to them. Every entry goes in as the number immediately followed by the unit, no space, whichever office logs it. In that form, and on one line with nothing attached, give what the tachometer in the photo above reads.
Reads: 6400rpm
